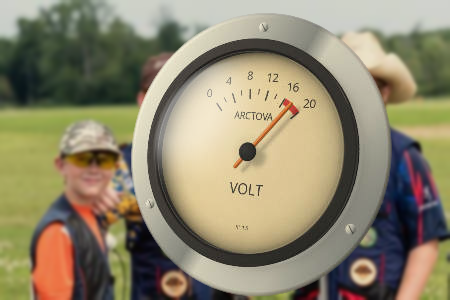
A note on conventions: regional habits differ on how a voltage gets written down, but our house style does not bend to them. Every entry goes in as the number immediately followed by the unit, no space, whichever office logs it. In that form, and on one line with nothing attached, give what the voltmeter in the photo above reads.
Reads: 18V
